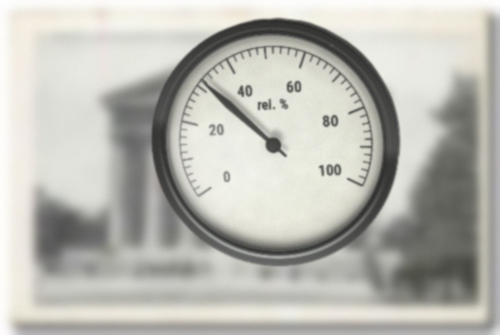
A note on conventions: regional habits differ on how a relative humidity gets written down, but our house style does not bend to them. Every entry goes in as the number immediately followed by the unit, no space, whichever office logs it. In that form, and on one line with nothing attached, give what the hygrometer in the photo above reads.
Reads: 32%
